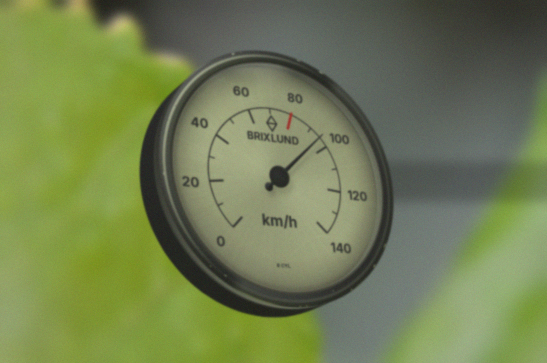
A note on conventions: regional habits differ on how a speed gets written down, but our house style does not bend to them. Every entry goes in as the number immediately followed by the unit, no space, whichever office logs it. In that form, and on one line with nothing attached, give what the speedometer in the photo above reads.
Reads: 95km/h
